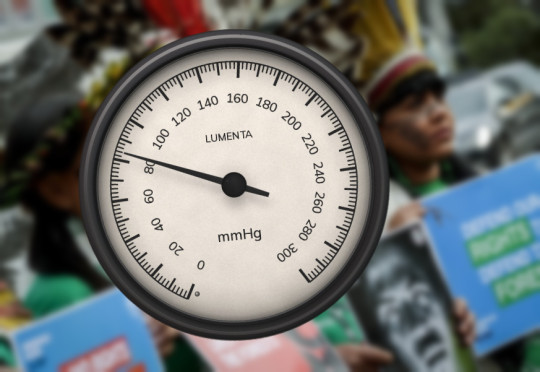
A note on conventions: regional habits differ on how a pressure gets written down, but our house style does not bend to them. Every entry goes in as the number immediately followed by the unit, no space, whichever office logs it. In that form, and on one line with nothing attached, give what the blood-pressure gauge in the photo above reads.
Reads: 84mmHg
